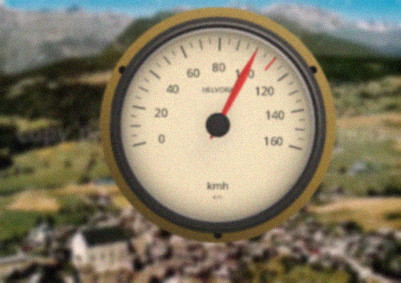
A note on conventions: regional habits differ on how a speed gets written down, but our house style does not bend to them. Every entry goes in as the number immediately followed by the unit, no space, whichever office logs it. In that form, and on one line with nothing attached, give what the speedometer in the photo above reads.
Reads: 100km/h
